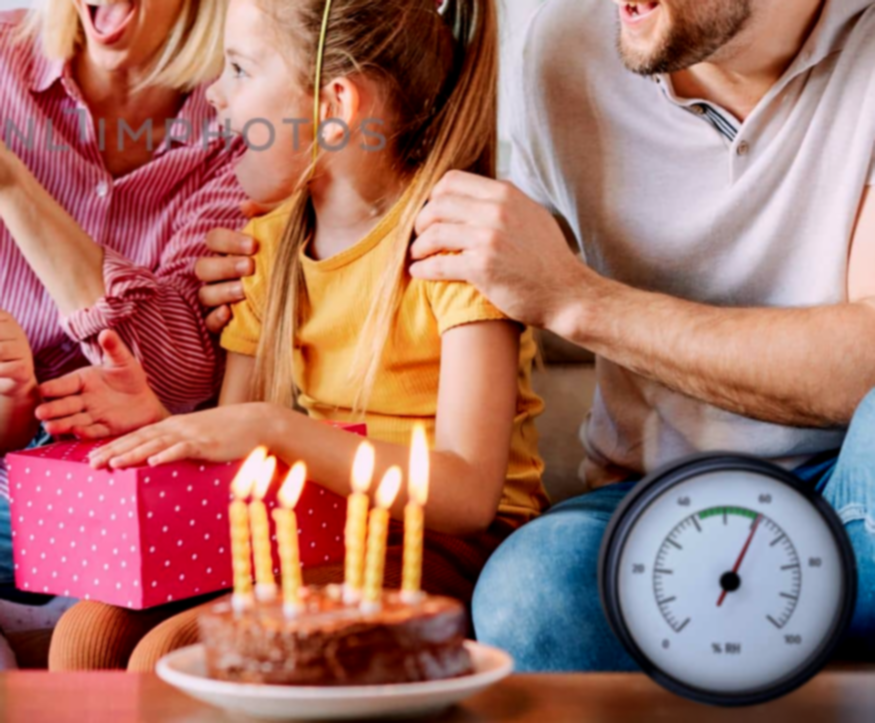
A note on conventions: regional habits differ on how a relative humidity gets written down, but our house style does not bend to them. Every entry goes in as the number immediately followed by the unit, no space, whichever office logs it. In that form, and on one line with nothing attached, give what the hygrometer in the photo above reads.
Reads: 60%
